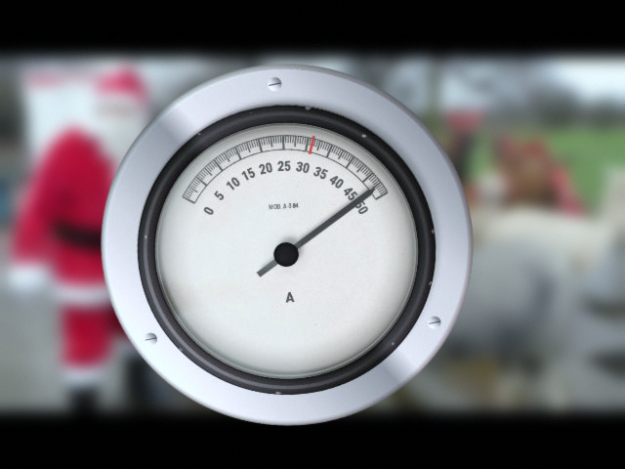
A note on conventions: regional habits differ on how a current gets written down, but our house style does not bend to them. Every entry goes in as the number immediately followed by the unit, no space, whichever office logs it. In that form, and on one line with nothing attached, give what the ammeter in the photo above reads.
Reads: 47.5A
